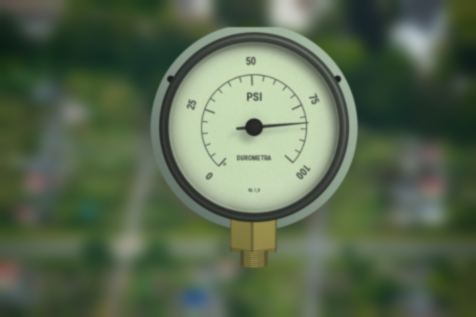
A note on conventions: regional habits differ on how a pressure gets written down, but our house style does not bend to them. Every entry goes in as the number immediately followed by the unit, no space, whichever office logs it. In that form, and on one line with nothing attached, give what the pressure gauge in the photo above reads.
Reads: 82.5psi
